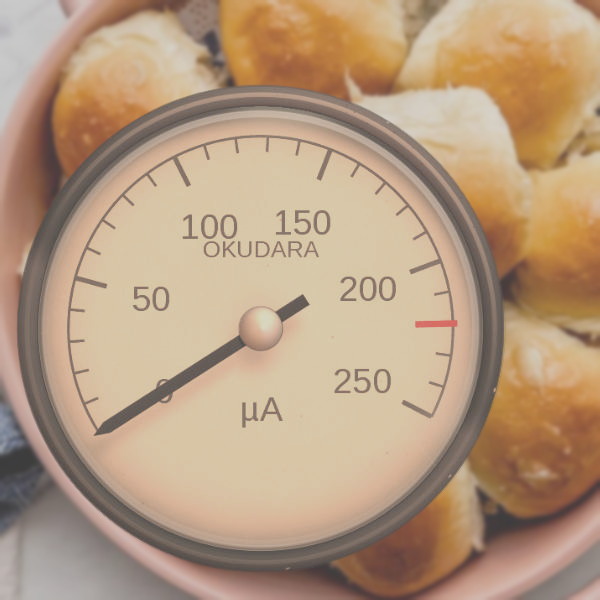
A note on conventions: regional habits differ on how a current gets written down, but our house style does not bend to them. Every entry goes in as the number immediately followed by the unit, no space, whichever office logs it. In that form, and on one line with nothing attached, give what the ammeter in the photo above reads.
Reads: 0µA
